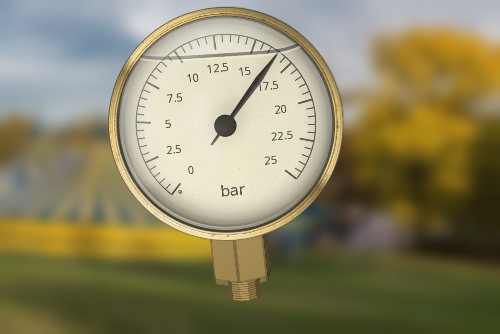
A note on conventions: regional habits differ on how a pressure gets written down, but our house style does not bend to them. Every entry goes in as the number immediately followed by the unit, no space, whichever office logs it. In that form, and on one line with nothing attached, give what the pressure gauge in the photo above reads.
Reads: 16.5bar
